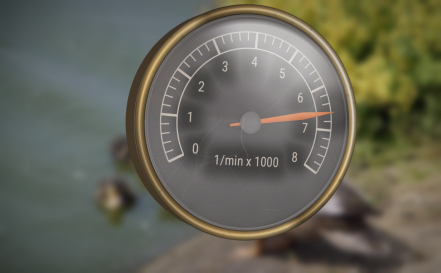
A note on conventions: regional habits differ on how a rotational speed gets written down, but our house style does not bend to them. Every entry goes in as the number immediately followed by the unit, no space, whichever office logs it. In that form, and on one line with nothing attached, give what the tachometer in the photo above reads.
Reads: 6600rpm
